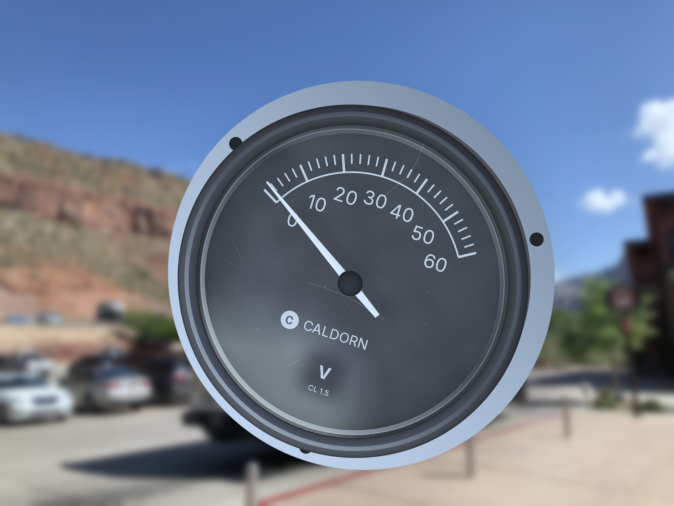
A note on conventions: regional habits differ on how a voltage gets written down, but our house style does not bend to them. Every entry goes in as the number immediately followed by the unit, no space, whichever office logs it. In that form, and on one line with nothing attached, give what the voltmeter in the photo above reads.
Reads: 2V
